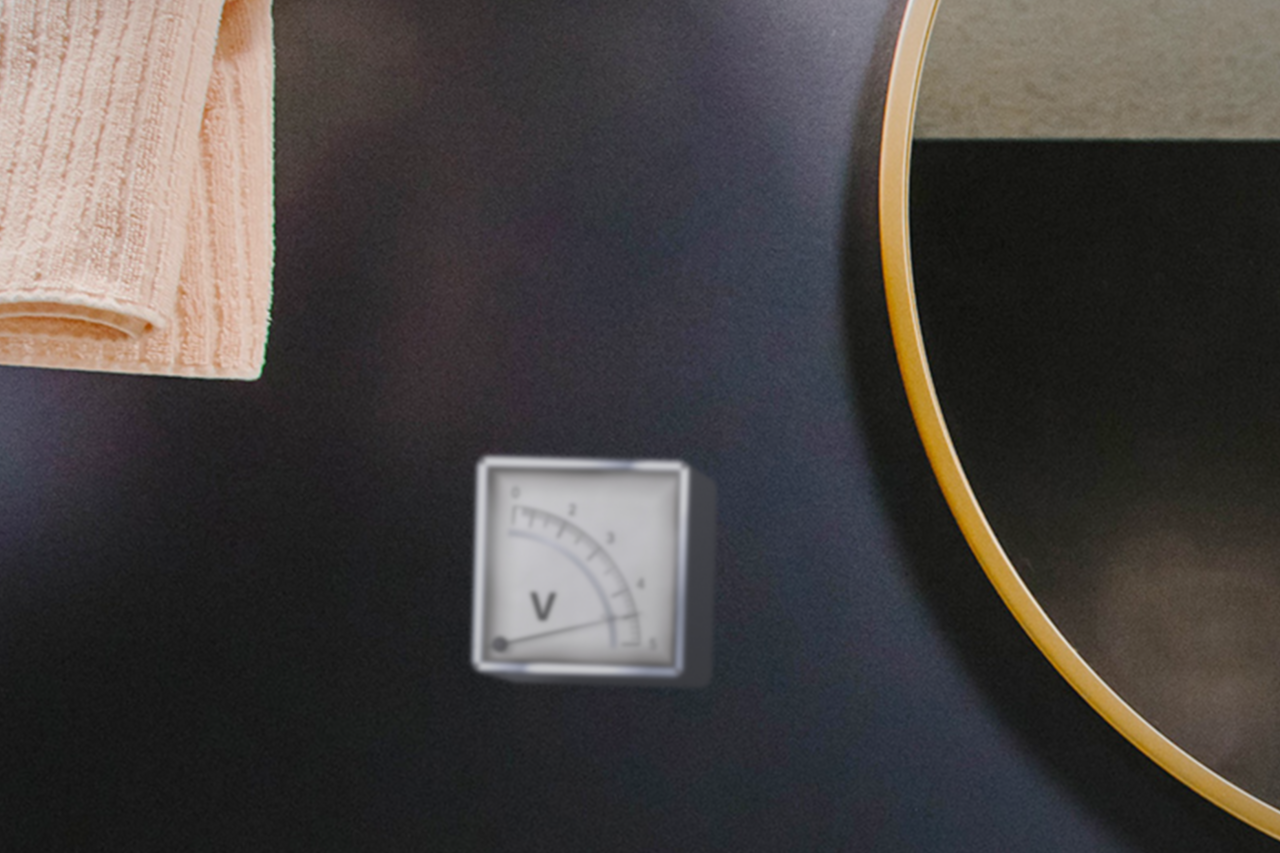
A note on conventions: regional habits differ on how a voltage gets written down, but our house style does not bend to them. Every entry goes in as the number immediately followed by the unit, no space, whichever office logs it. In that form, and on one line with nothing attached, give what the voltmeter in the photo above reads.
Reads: 4.5V
